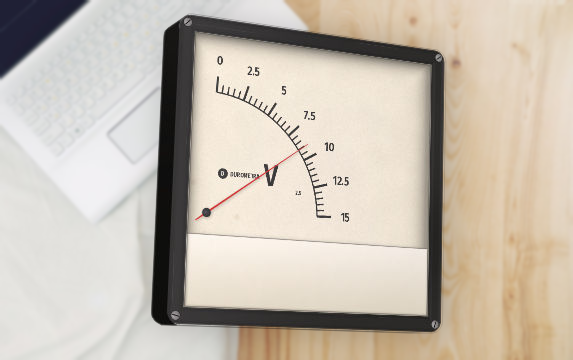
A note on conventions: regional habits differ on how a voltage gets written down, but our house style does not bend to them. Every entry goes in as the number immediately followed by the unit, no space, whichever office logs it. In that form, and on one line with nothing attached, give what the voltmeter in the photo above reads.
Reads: 9V
